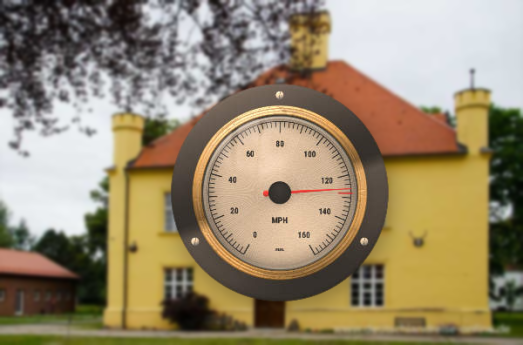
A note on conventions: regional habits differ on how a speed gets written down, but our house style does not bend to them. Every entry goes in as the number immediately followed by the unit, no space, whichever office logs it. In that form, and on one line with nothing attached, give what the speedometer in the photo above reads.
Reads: 126mph
